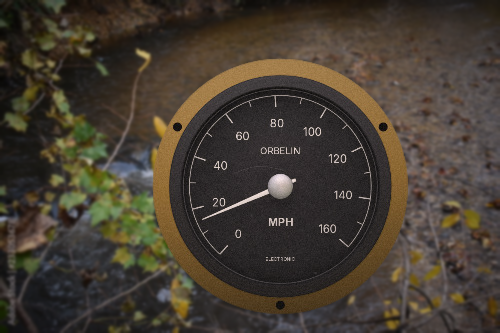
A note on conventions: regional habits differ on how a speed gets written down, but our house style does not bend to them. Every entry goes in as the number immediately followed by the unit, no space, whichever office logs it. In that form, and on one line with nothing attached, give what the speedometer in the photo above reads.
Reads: 15mph
